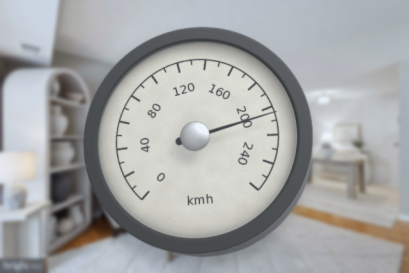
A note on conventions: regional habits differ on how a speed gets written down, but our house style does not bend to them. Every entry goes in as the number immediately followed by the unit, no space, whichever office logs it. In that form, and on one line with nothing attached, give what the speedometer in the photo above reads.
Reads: 205km/h
